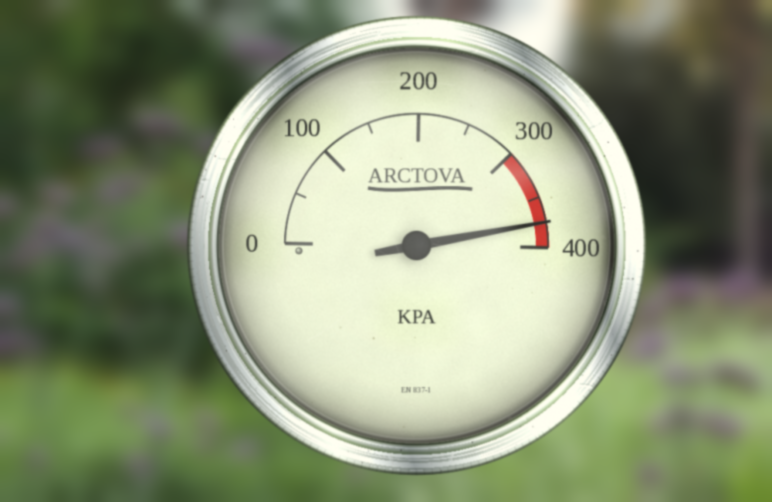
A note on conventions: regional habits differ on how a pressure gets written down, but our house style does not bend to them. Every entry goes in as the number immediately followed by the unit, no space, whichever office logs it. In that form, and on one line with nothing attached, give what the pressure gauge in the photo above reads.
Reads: 375kPa
